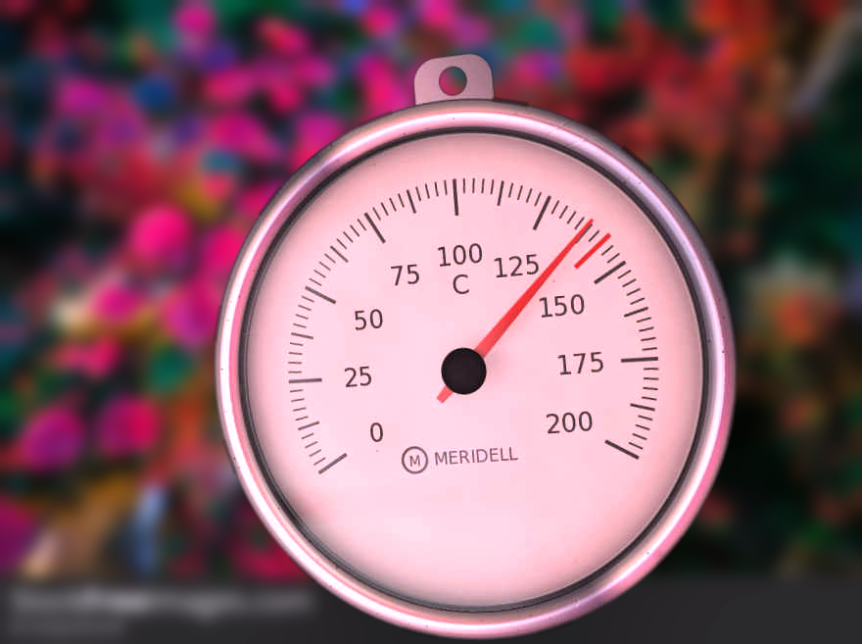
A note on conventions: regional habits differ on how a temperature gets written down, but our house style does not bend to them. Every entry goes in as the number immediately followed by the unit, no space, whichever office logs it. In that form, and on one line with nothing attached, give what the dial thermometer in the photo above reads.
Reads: 137.5°C
